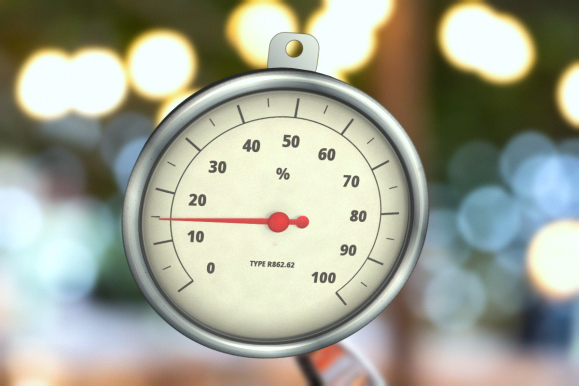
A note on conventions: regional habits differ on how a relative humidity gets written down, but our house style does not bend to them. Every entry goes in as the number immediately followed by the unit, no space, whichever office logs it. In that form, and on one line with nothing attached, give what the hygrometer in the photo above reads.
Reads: 15%
